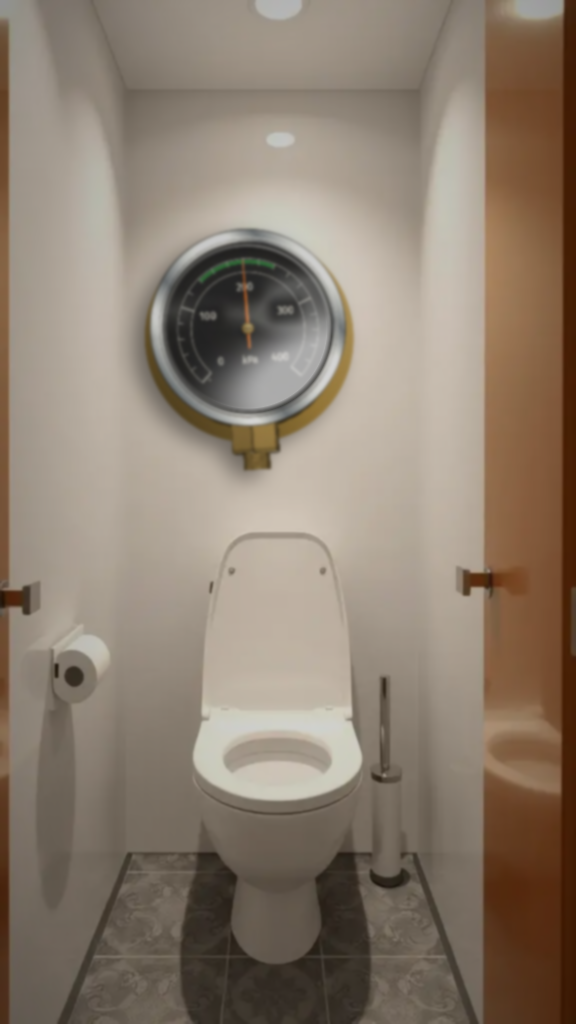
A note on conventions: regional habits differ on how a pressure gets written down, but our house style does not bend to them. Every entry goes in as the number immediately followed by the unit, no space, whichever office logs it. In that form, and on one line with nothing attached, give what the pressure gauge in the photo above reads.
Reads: 200kPa
